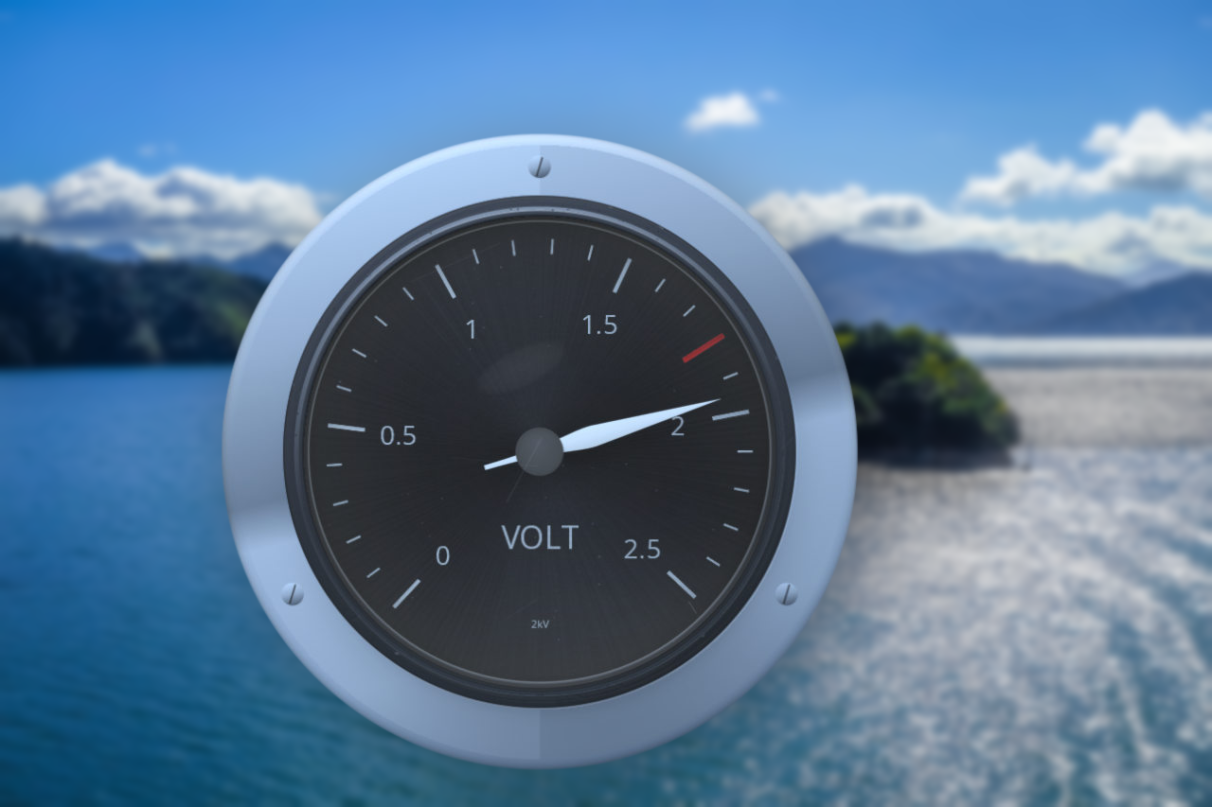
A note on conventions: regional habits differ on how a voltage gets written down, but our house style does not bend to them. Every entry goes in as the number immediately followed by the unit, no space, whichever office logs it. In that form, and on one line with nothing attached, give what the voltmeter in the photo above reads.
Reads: 1.95V
